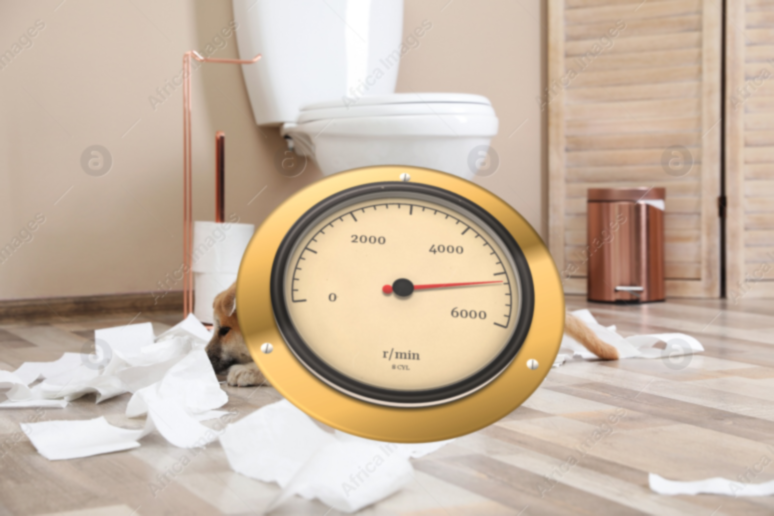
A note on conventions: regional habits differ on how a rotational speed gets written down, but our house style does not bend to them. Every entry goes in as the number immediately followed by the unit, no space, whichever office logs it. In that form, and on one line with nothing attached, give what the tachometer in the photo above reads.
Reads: 5200rpm
